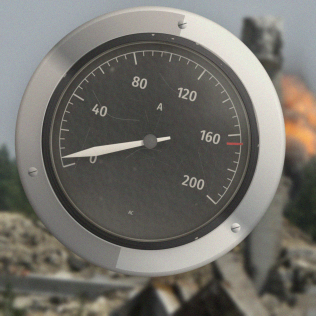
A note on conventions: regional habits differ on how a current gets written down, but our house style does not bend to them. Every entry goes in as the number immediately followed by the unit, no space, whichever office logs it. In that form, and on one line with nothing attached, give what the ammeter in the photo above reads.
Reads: 5A
